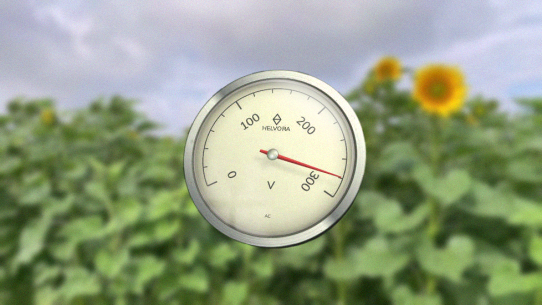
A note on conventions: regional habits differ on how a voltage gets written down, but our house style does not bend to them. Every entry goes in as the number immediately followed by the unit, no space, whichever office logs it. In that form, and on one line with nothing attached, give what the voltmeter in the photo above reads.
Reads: 280V
